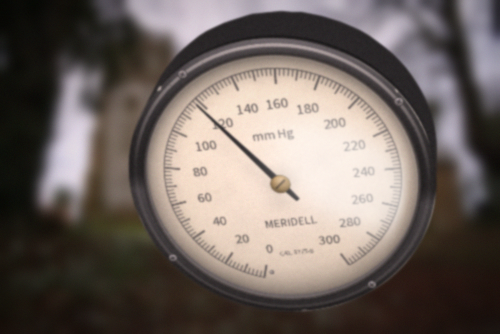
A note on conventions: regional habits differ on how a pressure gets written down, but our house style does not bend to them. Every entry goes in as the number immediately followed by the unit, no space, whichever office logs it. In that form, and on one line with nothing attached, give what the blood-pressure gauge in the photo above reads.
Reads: 120mmHg
